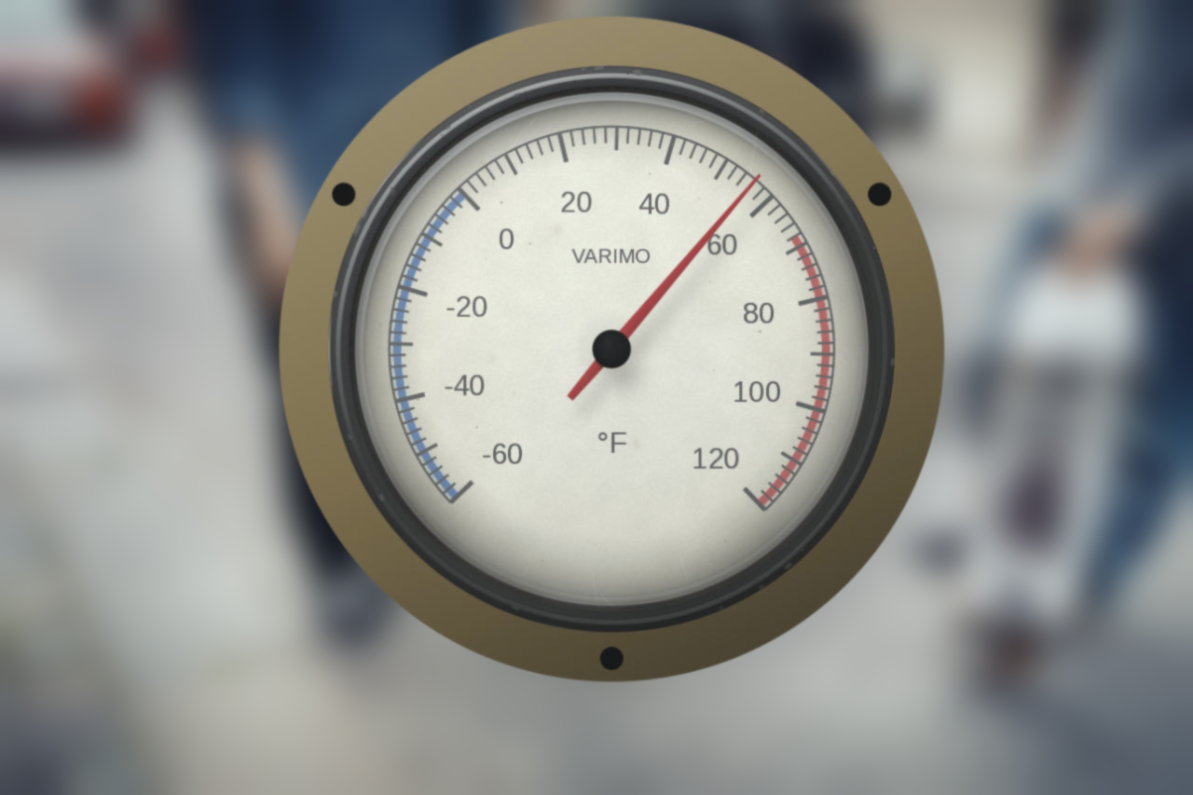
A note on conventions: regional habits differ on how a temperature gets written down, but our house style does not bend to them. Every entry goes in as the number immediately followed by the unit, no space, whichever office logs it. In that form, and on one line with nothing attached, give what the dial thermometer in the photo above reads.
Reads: 56°F
